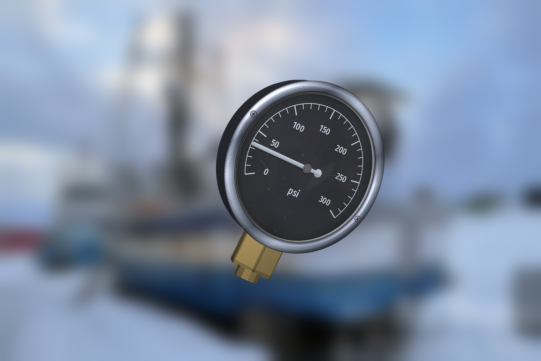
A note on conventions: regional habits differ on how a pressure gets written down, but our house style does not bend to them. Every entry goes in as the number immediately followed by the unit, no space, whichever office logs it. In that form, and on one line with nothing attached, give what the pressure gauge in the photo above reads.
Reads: 35psi
